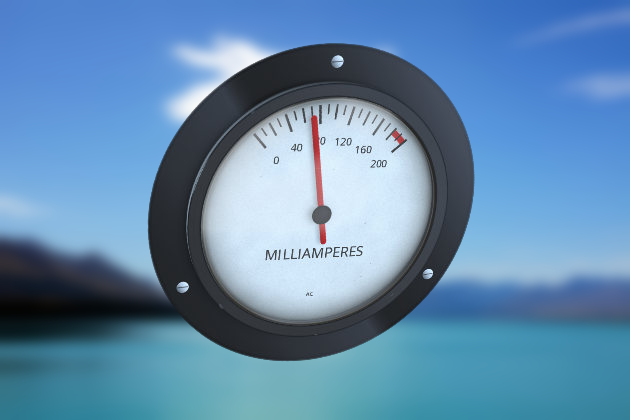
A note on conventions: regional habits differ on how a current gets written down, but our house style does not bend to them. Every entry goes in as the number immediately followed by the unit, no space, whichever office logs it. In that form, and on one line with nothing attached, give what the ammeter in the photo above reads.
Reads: 70mA
